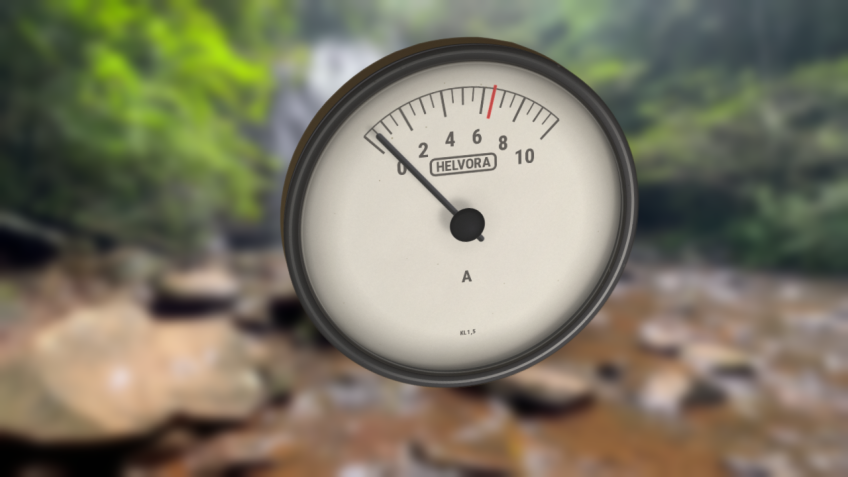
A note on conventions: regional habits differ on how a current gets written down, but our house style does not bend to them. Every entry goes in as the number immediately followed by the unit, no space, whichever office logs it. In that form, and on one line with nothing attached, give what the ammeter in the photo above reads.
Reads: 0.5A
